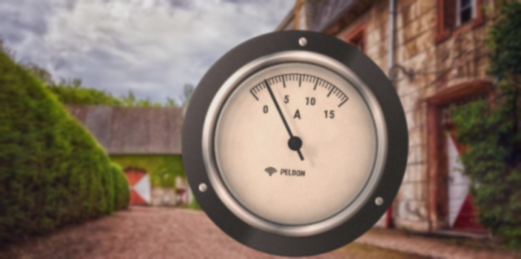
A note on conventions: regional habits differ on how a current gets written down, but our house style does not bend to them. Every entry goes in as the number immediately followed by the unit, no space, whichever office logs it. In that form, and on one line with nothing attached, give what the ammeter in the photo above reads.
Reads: 2.5A
